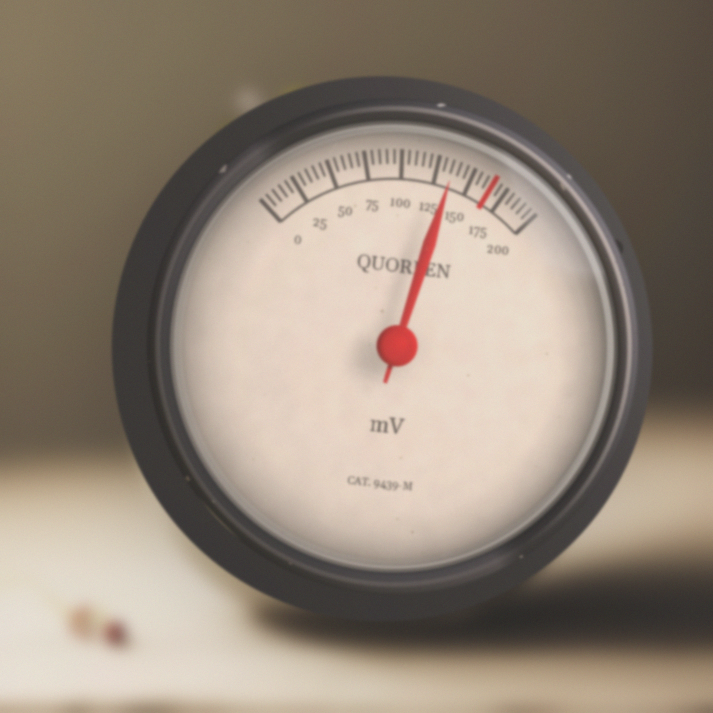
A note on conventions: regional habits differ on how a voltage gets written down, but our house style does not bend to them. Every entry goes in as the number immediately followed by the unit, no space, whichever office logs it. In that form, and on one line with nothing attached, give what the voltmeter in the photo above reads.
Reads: 135mV
